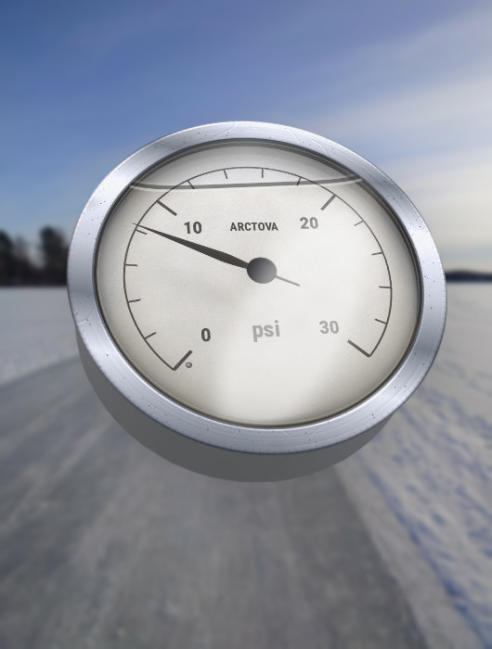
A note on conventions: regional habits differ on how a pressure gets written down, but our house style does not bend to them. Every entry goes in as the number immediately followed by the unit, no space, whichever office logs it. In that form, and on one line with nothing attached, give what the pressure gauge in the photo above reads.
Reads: 8psi
